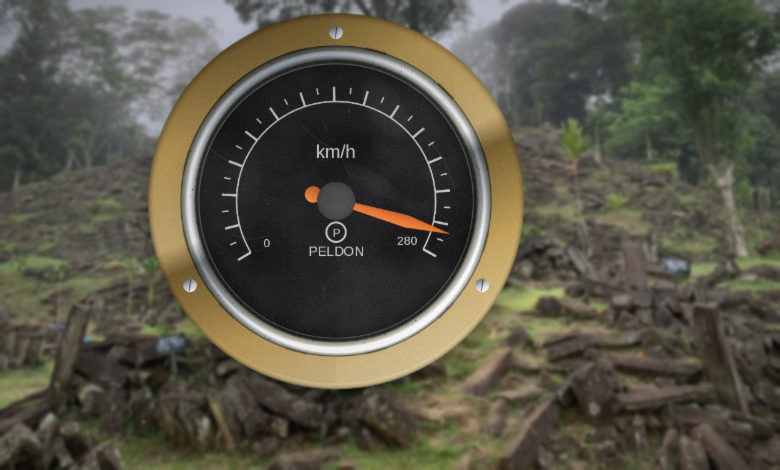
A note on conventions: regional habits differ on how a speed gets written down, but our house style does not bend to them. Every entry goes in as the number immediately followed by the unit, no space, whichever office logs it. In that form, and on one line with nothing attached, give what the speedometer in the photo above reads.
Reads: 265km/h
